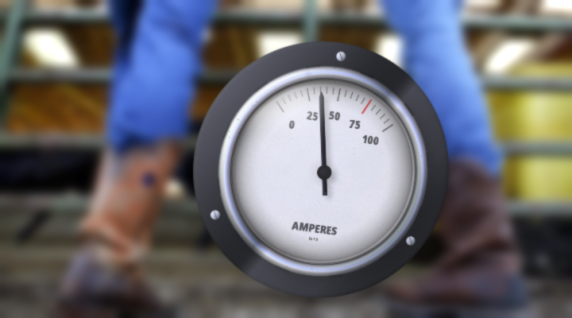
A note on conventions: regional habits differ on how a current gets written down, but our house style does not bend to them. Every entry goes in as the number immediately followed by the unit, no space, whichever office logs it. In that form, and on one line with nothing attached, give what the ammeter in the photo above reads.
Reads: 35A
